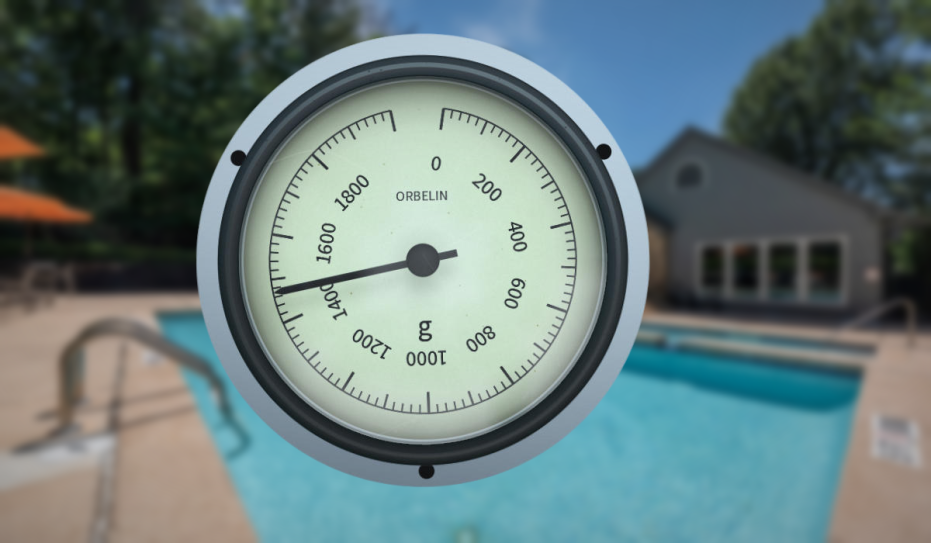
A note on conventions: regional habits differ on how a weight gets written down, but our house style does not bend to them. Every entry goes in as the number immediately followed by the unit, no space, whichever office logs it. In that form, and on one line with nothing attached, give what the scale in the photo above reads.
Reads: 1470g
